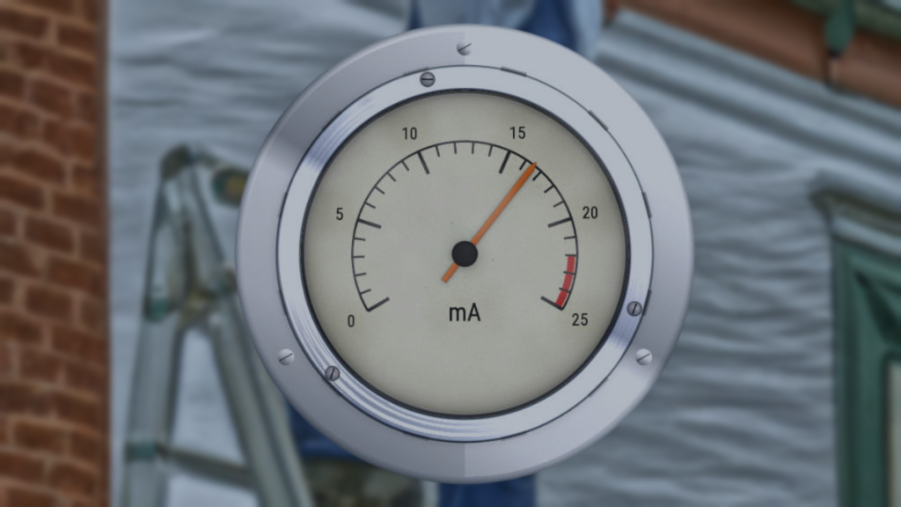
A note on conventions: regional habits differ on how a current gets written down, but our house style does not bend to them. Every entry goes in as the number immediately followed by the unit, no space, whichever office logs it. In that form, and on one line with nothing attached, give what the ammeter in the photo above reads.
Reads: 16.5mA
